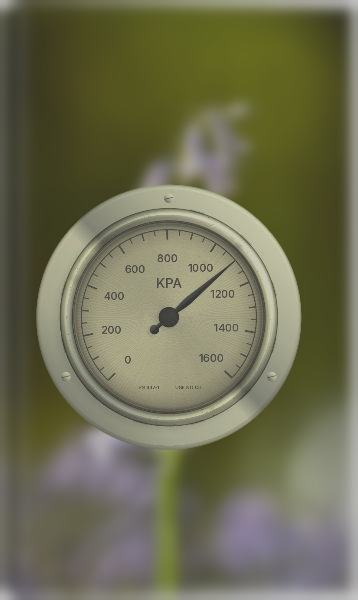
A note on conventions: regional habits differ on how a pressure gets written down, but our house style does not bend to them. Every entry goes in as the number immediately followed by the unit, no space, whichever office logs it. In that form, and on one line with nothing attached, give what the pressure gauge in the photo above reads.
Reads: 1100kPa
